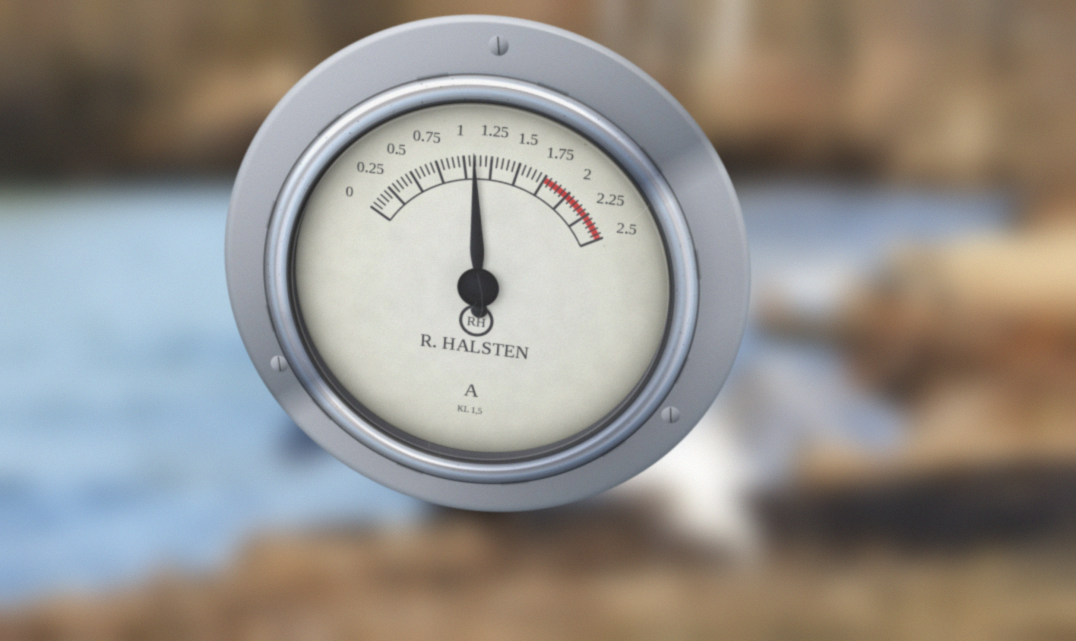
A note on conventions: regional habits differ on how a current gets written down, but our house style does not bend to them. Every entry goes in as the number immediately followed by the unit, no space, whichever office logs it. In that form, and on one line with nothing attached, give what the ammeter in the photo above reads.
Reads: 1.1A
